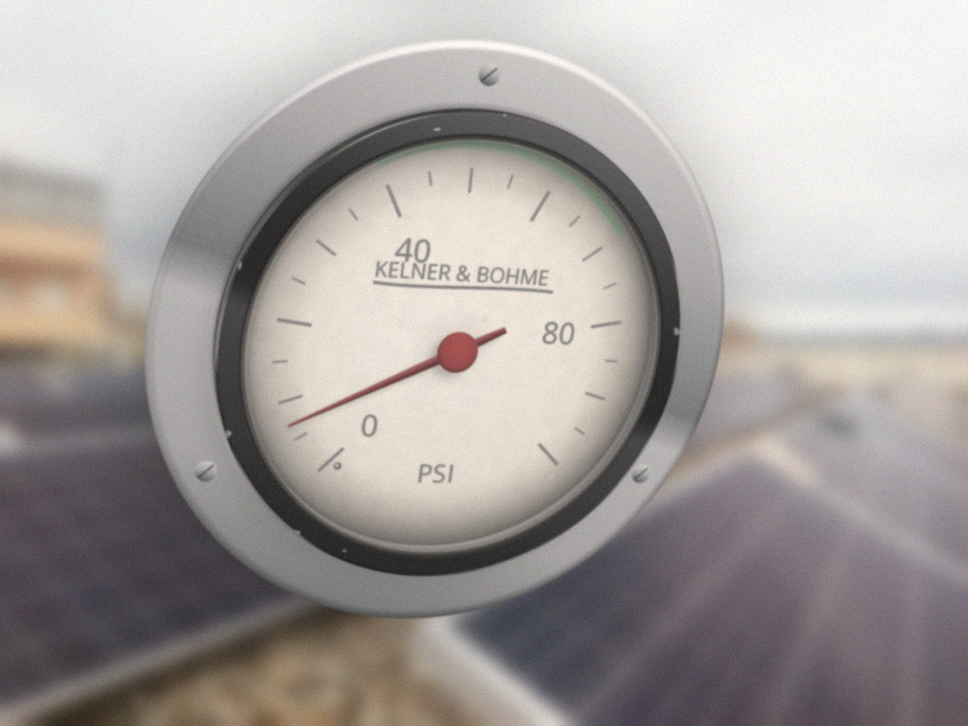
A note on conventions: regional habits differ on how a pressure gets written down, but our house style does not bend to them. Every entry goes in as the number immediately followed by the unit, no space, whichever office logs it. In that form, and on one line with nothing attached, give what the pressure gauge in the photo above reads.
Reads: 7.5psi
